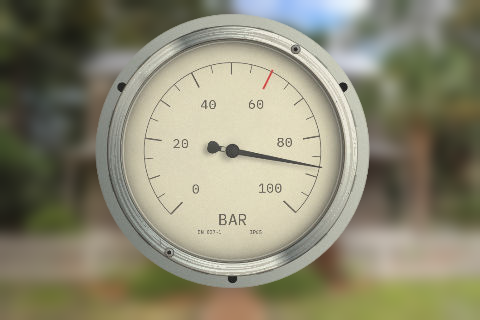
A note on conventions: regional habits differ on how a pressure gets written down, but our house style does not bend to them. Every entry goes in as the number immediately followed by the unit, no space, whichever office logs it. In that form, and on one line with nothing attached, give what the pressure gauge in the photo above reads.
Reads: 87.5bar
